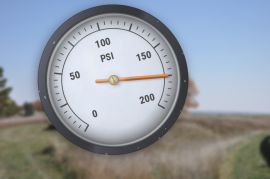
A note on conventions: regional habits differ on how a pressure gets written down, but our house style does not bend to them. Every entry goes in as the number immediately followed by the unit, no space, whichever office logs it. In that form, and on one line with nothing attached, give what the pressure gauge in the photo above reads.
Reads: 175psi
